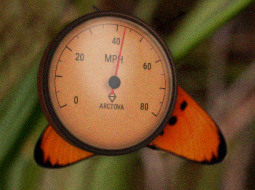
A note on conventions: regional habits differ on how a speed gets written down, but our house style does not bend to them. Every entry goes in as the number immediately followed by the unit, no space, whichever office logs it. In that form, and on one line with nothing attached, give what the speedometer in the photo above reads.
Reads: 42.5mph
